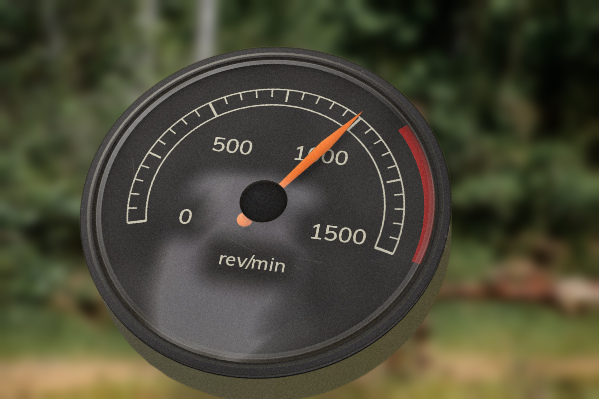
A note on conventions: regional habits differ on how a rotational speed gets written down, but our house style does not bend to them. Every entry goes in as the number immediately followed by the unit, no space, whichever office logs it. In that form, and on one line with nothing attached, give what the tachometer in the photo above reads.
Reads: 1000rpm
